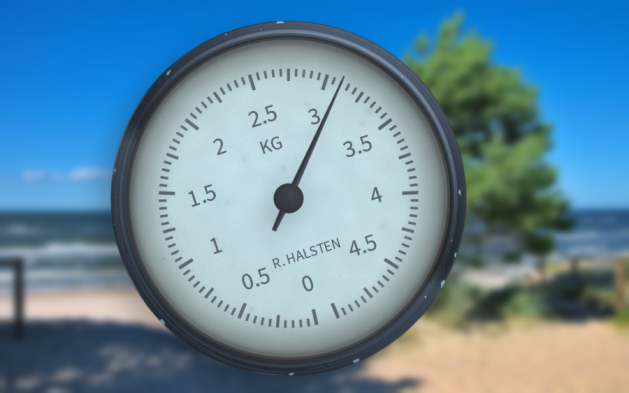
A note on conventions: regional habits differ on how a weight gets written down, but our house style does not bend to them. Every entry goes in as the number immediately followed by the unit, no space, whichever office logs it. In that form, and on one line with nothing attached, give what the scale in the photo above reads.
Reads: 3.1kg
